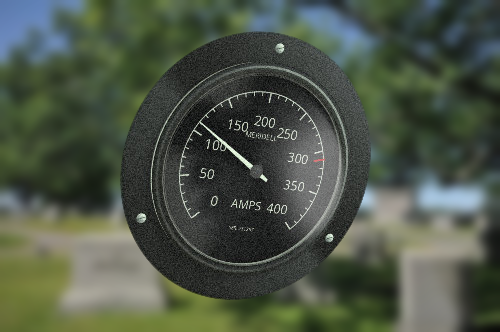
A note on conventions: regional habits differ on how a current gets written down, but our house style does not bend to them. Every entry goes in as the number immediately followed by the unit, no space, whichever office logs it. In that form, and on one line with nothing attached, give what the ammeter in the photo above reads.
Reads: 110A
